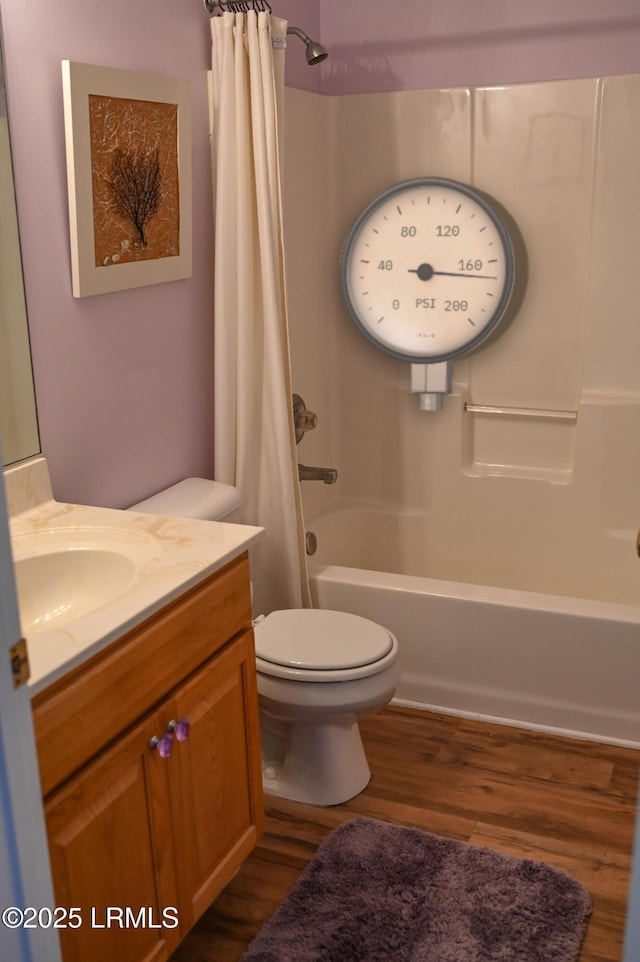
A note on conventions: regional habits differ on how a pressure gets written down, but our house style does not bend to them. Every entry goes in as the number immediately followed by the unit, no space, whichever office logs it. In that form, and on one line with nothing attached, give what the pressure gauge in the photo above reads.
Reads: 170psi
